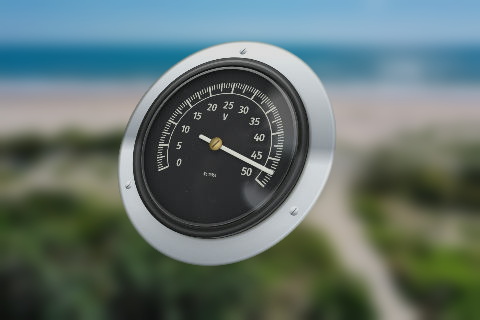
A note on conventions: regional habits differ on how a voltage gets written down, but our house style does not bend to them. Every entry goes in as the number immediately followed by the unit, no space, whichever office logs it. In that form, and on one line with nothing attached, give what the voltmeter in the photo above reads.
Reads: 47.5V
